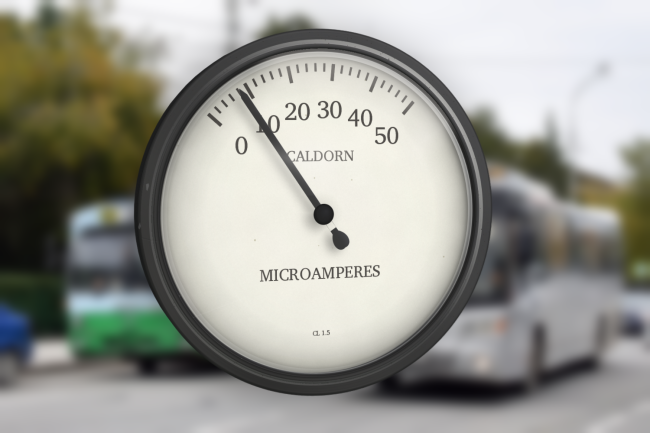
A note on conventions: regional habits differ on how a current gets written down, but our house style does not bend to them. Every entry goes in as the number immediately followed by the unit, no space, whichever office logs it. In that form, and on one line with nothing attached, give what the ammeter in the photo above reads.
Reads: 8µA
